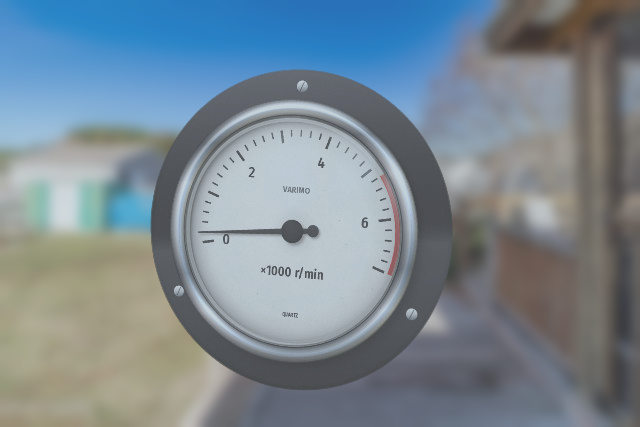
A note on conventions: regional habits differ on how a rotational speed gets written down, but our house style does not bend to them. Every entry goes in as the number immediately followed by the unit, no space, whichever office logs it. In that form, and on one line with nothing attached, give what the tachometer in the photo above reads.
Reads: 200rpm
